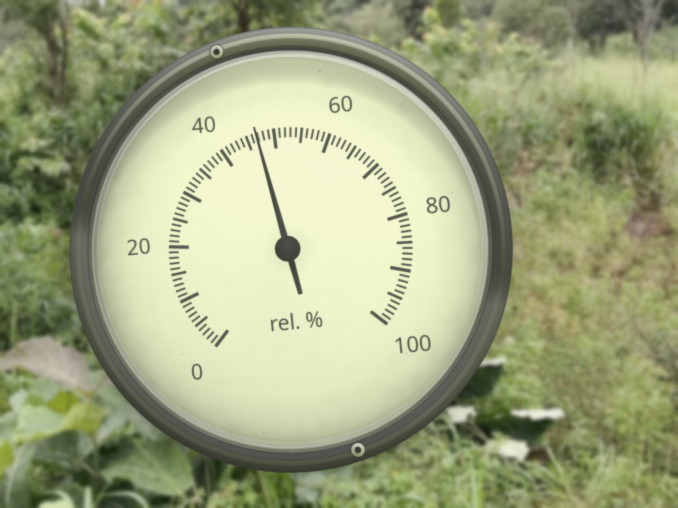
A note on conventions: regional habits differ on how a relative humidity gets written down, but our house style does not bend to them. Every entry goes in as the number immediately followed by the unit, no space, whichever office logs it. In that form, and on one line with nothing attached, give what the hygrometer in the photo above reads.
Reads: 47%
